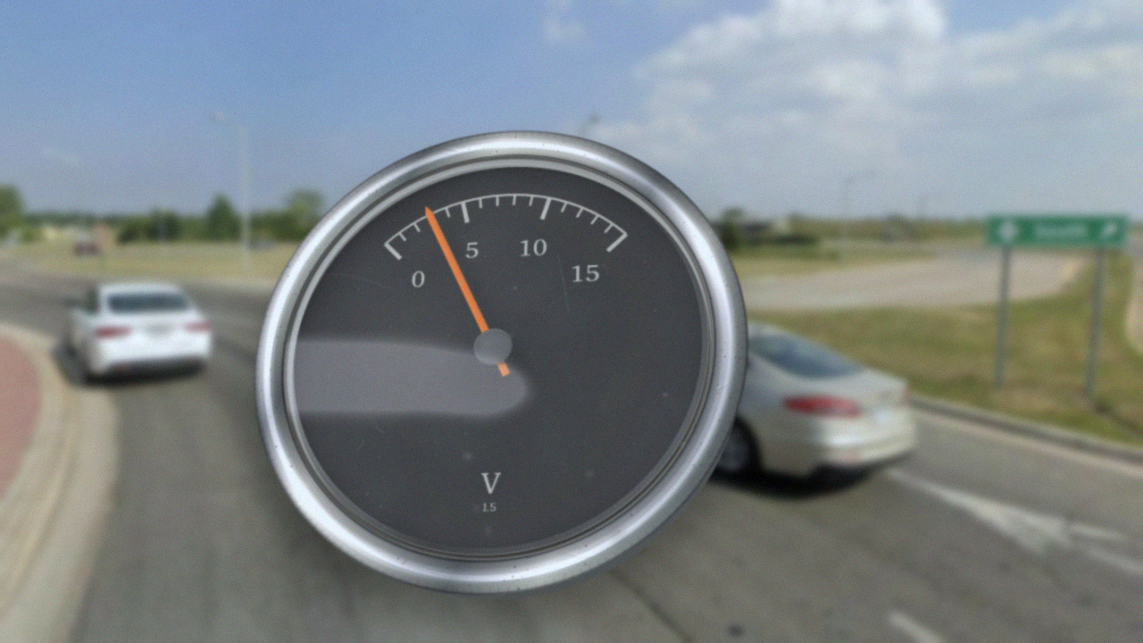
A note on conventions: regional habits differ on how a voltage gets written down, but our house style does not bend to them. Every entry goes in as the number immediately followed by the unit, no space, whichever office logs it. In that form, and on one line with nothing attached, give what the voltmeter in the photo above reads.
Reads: 3V
